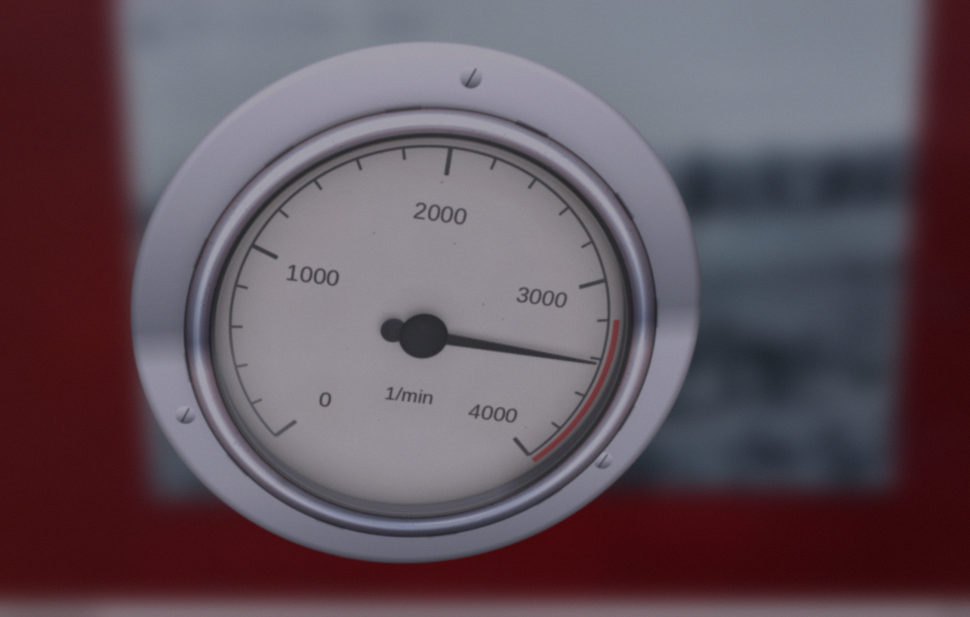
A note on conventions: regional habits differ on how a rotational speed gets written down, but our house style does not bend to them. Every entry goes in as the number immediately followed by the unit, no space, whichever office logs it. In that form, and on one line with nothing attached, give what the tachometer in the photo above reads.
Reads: 3400rpm
